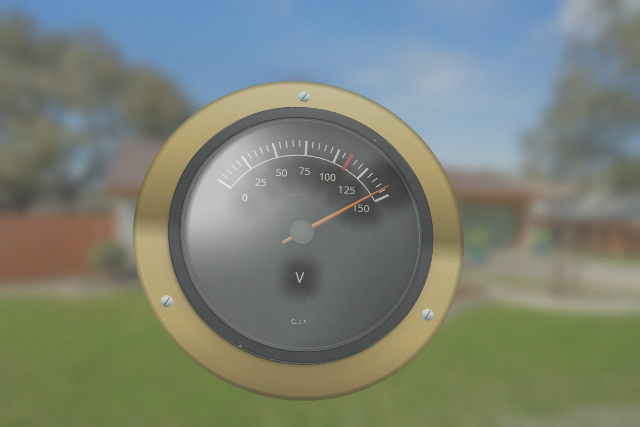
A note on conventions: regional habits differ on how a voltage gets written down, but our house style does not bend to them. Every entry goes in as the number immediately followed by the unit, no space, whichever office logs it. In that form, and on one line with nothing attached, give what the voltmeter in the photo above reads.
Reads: 145V
